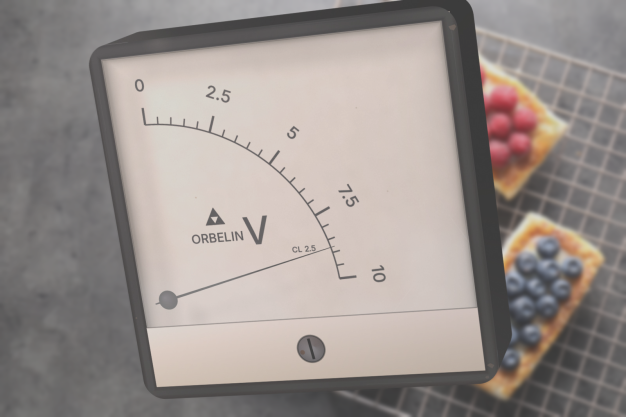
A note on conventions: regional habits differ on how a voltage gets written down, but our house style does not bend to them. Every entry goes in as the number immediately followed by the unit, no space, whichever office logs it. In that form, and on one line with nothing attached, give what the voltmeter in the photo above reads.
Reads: 8.75V
